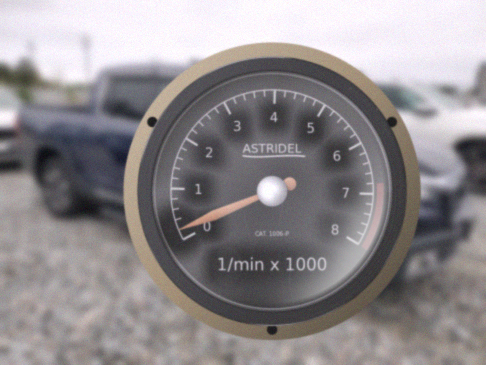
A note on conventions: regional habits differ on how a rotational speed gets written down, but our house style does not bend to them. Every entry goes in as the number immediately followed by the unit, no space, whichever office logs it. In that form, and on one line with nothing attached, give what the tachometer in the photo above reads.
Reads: 200rpm
